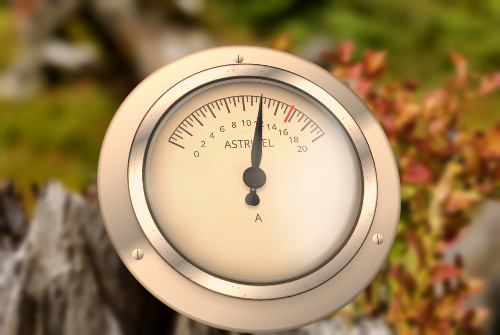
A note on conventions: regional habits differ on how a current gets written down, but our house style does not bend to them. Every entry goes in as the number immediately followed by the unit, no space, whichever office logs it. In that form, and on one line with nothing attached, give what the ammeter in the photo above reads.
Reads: 12A
